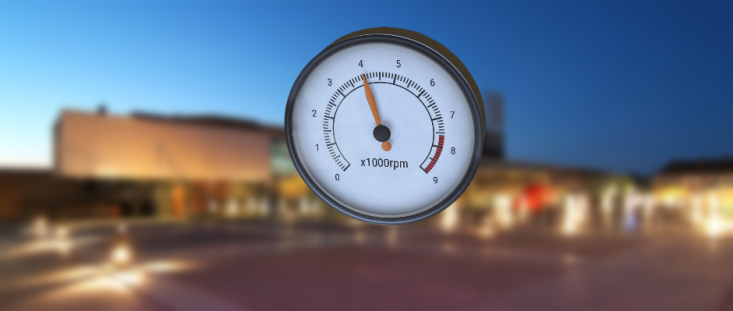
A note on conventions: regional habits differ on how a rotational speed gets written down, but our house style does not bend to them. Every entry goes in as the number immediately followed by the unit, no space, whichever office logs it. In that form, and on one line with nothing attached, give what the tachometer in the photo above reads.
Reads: 4000rpm
